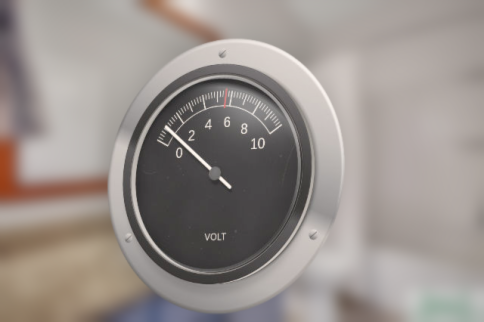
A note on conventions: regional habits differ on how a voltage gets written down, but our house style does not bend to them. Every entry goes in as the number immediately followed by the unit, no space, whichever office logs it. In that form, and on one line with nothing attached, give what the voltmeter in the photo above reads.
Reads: 1V
